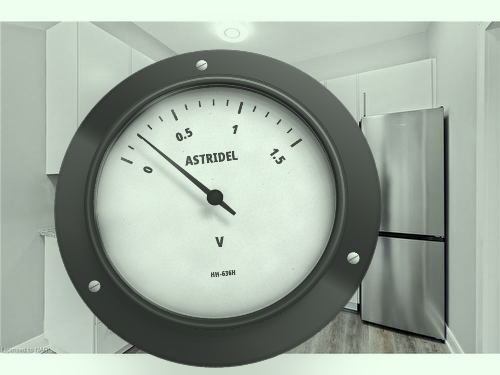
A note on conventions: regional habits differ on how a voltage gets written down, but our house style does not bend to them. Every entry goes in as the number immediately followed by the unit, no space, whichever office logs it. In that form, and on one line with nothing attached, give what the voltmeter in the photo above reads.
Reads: 0.2V
